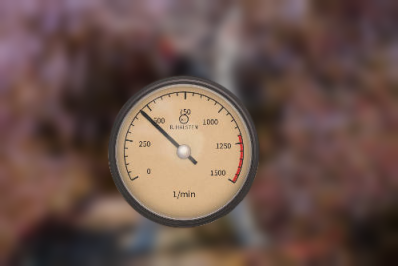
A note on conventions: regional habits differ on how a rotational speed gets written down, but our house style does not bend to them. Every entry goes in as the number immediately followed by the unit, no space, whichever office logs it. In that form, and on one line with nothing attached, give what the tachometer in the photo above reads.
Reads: 450rpm
